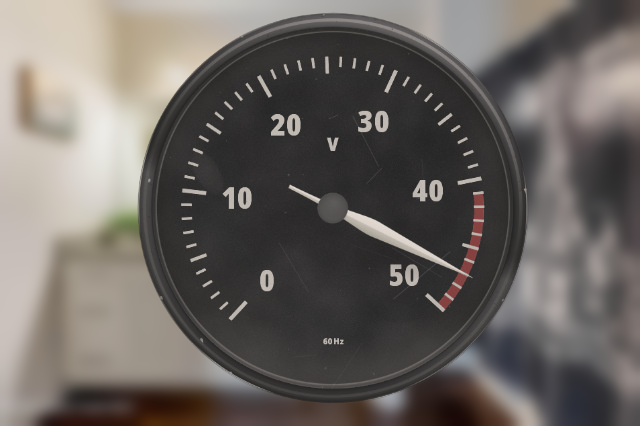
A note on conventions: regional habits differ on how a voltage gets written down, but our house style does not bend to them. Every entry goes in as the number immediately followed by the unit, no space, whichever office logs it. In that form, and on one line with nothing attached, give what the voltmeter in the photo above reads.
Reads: 47V
